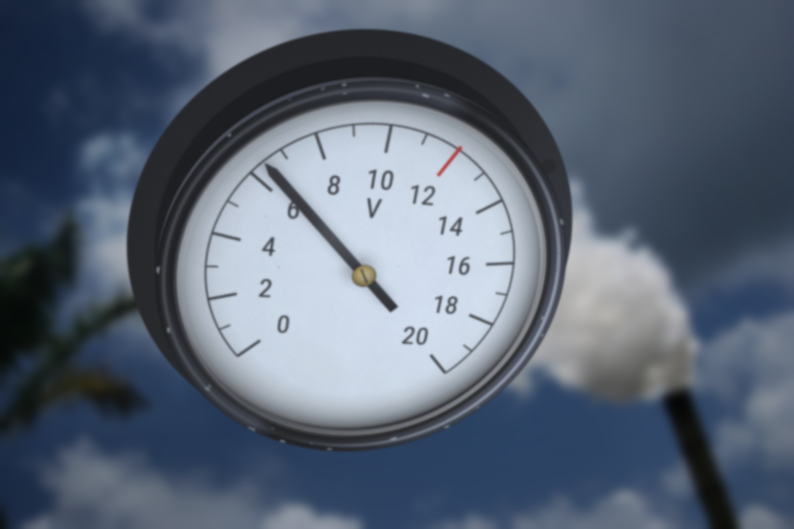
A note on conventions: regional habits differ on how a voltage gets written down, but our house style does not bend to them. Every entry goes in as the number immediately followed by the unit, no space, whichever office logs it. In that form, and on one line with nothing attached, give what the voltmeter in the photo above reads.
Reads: 6.5V
